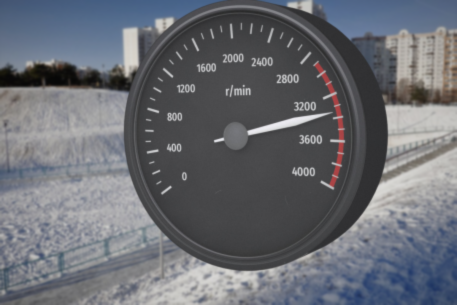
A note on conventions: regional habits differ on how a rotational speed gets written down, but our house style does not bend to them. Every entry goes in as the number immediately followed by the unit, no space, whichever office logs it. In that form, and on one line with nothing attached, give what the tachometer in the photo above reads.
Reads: 3350rpm
